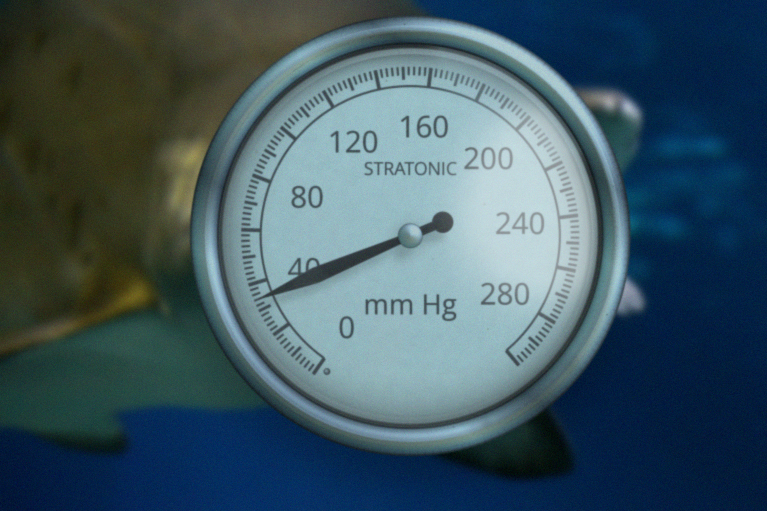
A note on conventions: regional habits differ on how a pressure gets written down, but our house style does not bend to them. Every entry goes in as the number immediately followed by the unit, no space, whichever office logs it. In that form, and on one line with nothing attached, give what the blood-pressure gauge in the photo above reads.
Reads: 34mmHg
